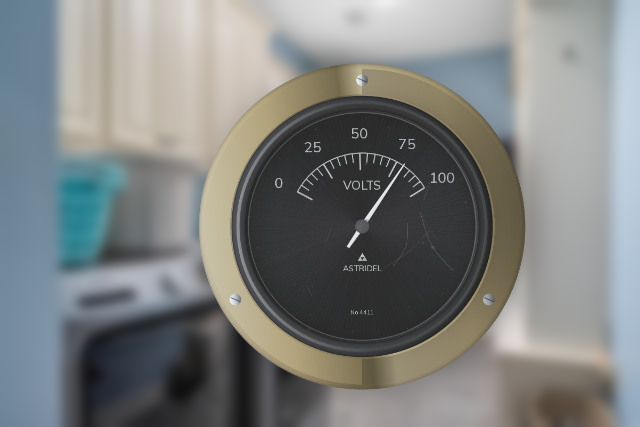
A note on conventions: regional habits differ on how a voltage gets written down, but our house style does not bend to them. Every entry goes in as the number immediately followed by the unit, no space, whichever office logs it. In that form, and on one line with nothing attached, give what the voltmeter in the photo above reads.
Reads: 80V
